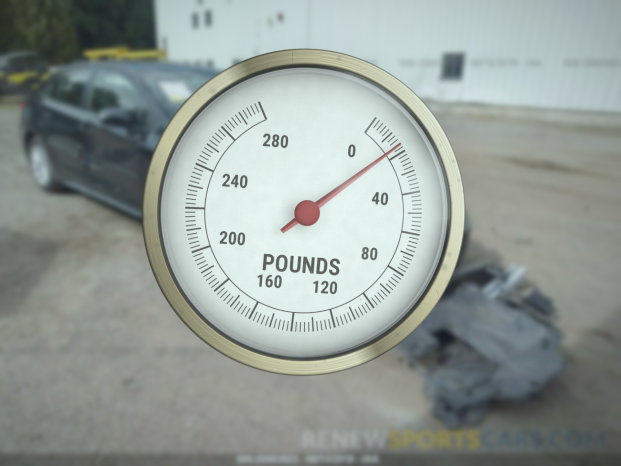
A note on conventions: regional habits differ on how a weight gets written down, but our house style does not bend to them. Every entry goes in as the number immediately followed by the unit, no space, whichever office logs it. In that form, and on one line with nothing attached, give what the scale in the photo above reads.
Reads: 16lb
